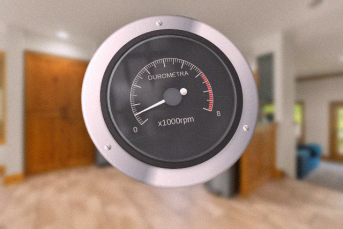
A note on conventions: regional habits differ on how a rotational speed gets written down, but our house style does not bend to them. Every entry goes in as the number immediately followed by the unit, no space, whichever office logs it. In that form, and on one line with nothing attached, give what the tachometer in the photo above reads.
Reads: 500rpm
